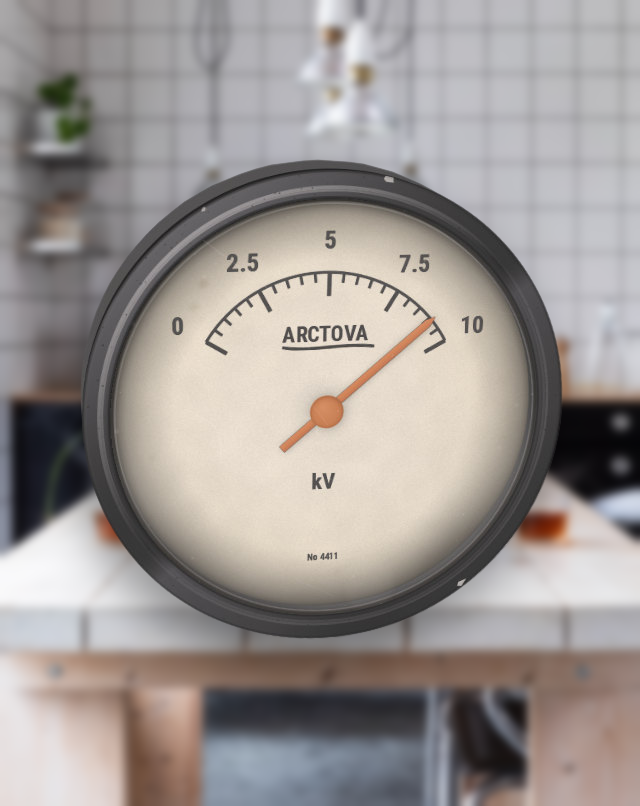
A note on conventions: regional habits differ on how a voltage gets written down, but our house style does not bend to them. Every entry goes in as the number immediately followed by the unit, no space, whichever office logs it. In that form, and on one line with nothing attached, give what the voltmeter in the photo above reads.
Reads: 9kV
